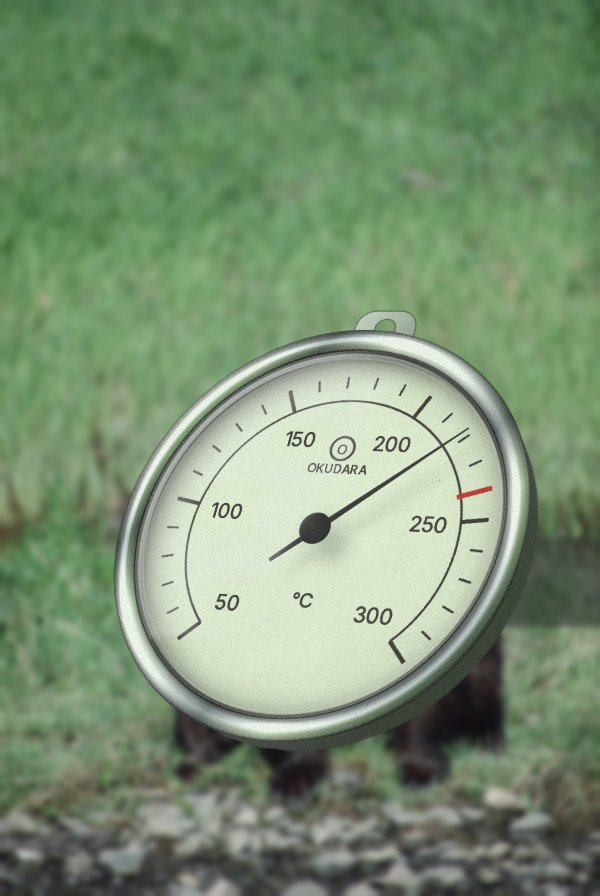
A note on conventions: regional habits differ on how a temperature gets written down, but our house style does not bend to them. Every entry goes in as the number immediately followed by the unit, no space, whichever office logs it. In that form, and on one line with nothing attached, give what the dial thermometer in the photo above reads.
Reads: 220°C
